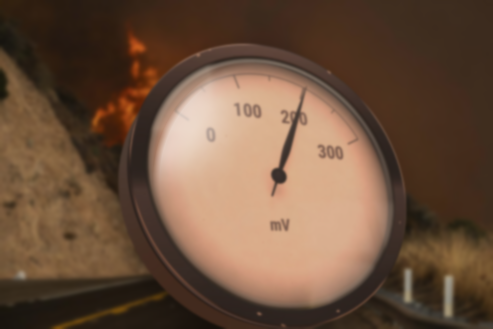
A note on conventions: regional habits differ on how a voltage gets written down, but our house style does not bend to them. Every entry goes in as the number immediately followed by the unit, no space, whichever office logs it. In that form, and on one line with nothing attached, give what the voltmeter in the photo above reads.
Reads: 200mV
